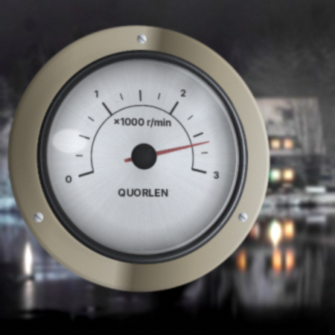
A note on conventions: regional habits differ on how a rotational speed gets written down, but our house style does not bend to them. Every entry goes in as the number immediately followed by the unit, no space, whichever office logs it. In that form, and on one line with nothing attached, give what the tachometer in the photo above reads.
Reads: 2625rpm
